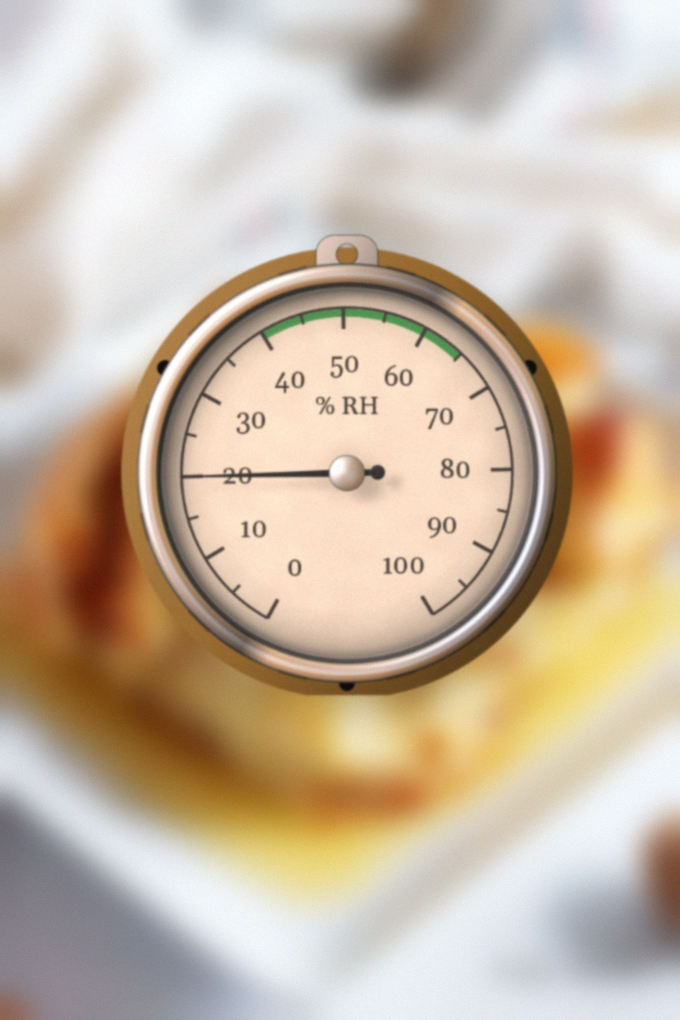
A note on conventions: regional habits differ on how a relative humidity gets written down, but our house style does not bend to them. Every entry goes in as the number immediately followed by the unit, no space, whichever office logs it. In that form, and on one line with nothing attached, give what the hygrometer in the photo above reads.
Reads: 20%
